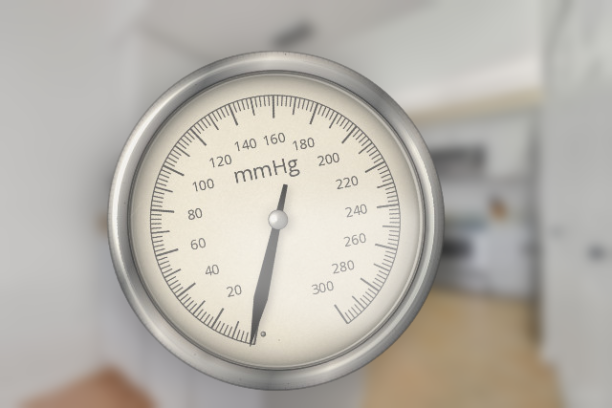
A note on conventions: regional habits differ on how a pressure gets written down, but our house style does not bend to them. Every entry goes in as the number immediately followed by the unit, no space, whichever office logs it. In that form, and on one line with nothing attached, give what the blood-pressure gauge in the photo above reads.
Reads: 2mmHg
